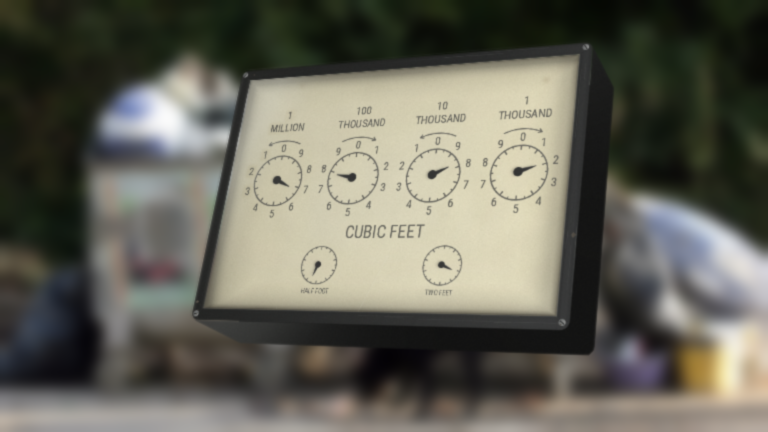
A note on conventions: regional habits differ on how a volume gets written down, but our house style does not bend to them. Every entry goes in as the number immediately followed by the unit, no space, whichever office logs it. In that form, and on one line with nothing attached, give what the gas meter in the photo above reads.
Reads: 678200ft³
